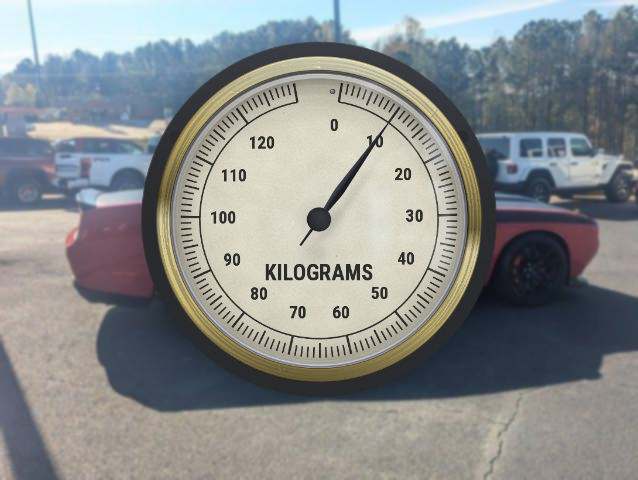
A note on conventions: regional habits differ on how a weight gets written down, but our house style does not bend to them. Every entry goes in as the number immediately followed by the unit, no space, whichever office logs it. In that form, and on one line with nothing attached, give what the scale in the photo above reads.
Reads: 10kg
